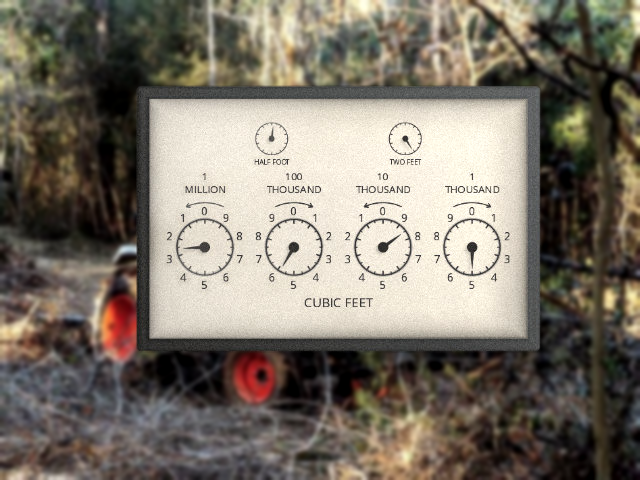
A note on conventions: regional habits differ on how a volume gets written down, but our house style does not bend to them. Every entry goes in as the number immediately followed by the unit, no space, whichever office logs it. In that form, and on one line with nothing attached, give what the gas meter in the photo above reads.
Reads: 258500ft³
